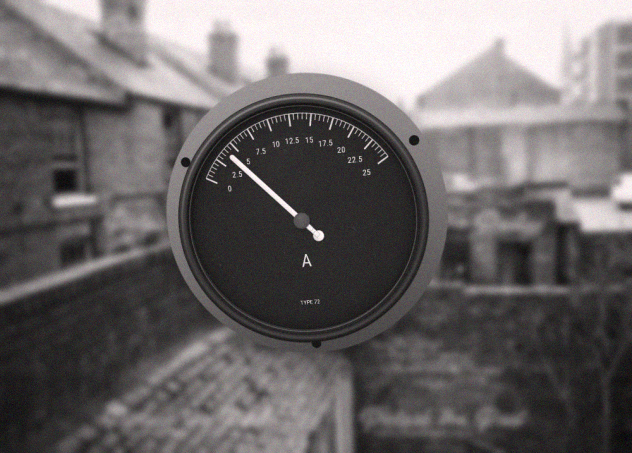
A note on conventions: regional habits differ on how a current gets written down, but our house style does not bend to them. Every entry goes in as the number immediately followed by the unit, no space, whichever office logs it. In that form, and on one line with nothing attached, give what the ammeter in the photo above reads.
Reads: 4A
